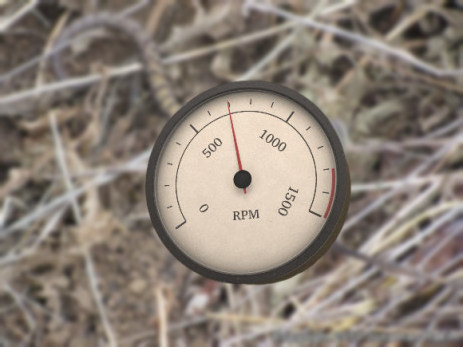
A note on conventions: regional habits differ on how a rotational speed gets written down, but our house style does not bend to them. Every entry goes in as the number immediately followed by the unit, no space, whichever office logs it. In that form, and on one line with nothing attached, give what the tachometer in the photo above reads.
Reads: 700rpm
